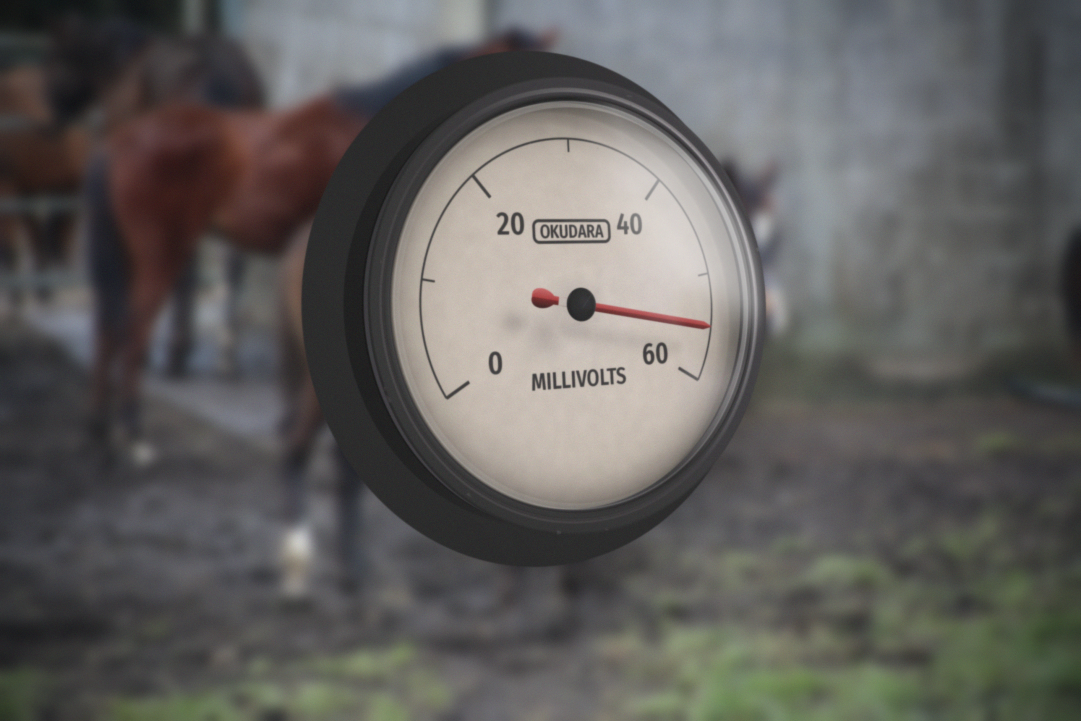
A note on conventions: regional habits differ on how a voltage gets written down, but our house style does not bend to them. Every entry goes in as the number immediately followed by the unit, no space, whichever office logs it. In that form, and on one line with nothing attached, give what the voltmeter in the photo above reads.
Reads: 55mV
